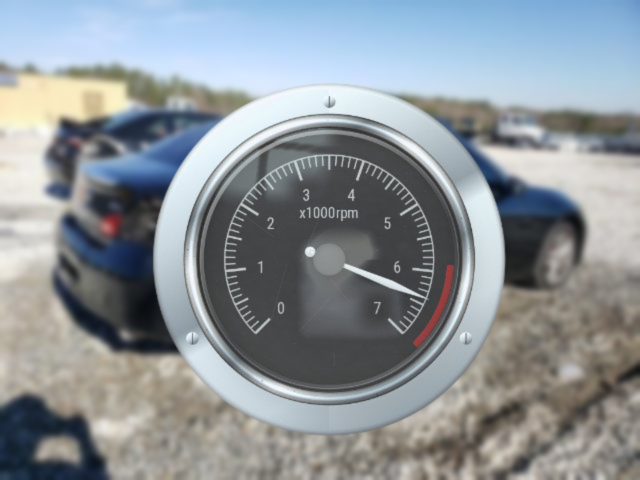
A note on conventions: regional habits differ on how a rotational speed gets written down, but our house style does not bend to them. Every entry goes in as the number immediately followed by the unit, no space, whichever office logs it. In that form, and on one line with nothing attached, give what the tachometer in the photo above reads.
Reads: 6400rpm
